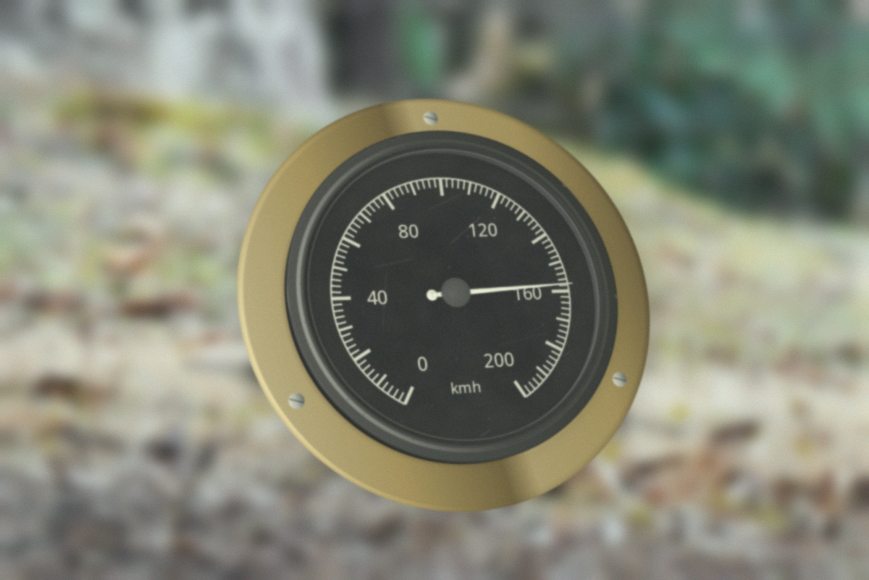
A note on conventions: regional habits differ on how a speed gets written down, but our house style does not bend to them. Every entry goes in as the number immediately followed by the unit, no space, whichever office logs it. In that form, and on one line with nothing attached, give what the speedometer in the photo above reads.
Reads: 158km/h
